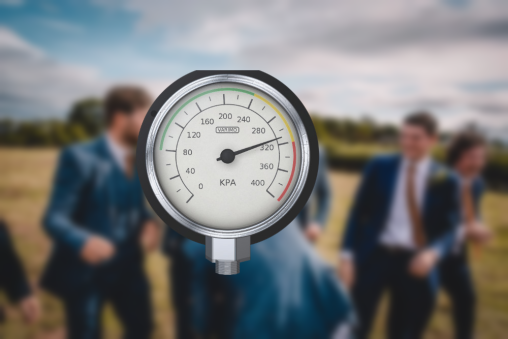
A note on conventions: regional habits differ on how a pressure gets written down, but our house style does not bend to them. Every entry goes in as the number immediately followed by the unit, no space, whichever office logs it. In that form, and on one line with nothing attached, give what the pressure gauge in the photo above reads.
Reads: 310kPa
